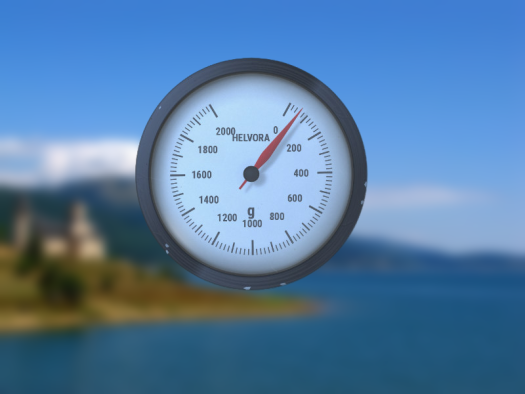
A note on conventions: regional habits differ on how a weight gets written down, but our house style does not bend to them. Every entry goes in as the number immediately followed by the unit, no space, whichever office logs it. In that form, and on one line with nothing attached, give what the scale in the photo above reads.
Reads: 60g
